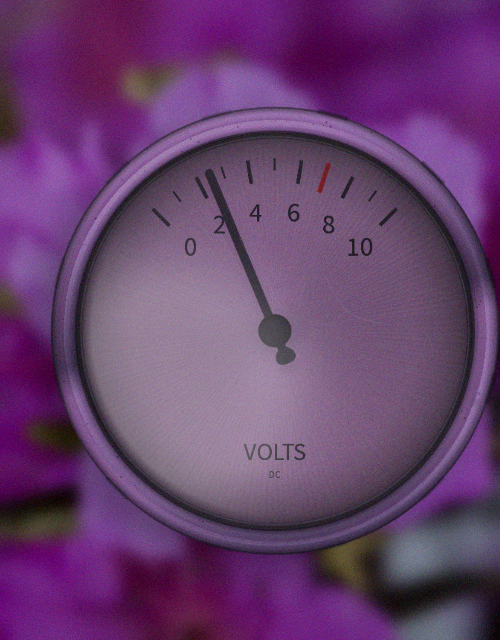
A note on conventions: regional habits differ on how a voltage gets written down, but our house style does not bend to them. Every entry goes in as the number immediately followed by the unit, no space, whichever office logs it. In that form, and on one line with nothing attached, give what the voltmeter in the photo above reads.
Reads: 2.5V
